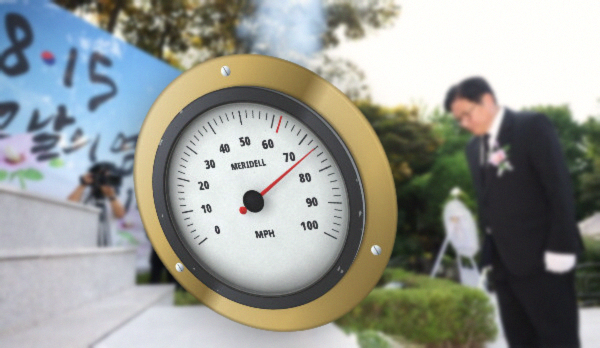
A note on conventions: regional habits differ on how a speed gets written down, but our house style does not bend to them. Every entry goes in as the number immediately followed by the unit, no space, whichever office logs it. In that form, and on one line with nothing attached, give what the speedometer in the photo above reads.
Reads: 74mph
